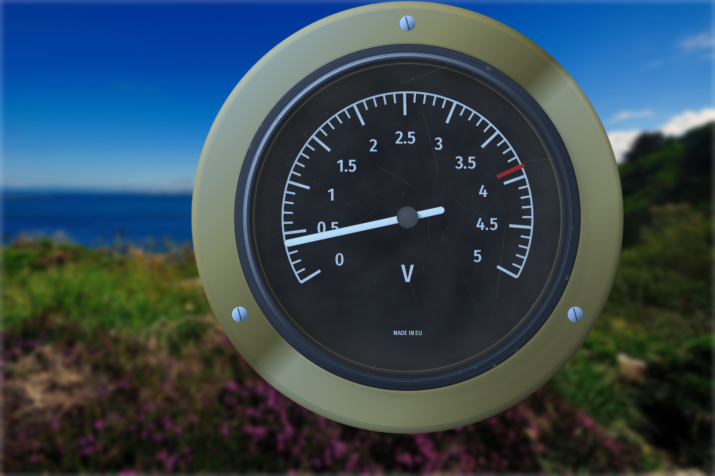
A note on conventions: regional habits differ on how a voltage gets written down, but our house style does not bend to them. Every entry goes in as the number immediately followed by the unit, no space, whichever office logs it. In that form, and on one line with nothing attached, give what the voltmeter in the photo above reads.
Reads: 0.4V
